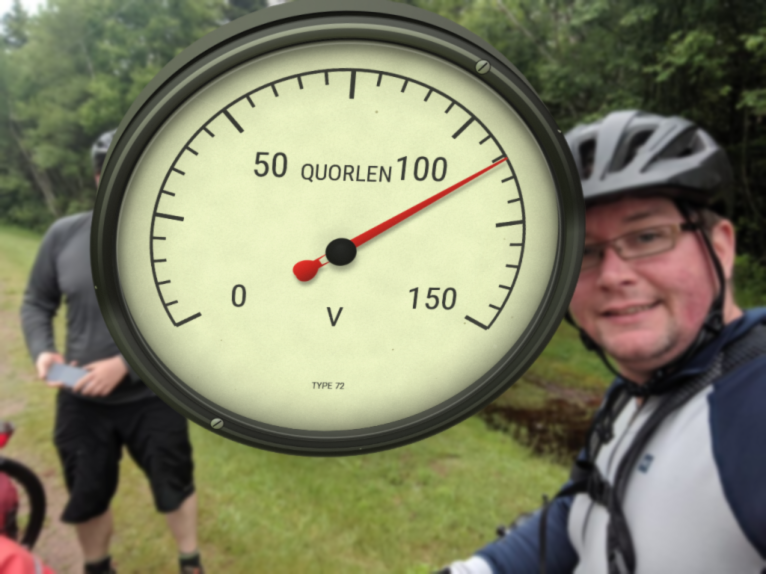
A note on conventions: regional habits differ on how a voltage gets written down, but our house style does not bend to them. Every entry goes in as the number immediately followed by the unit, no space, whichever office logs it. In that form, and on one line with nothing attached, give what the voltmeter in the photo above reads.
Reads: 110V
